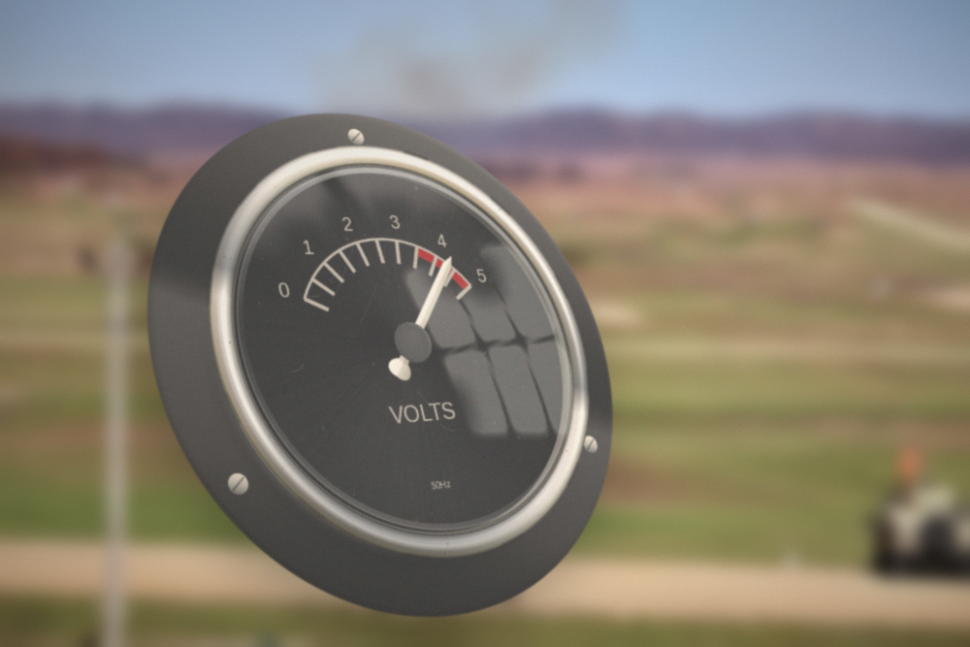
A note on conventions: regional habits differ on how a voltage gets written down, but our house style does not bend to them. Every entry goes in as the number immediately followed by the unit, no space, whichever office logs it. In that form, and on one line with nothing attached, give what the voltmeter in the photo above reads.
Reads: 4.25V
